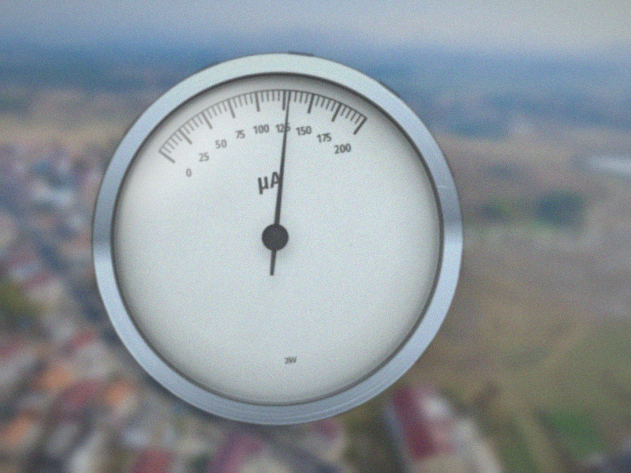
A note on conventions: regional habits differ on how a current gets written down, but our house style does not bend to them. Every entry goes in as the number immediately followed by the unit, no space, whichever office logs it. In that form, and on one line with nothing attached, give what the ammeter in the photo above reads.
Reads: 130µA
